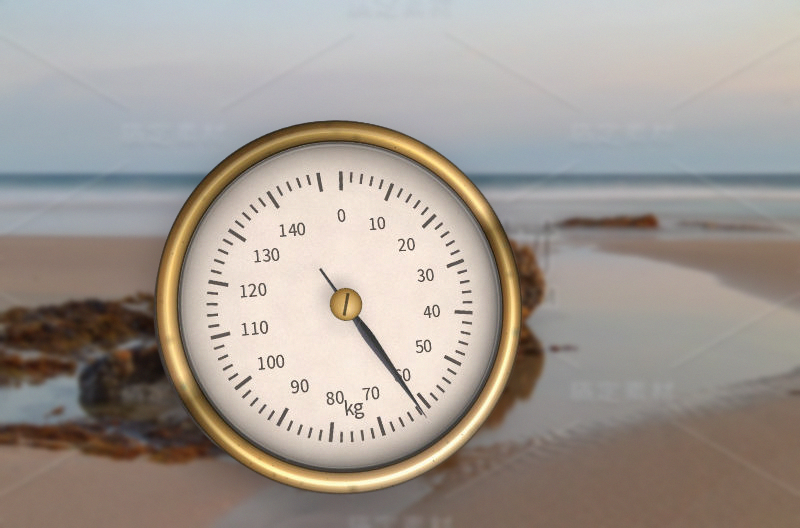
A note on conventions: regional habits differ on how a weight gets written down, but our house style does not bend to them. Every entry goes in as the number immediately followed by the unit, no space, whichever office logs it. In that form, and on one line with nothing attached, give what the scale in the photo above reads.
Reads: 62kg
